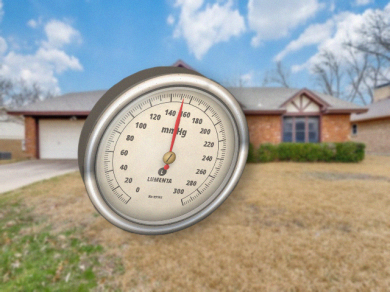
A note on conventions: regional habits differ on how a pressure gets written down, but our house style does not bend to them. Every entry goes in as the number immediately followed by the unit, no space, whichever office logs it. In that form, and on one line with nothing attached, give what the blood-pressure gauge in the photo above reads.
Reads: 150mmHg
